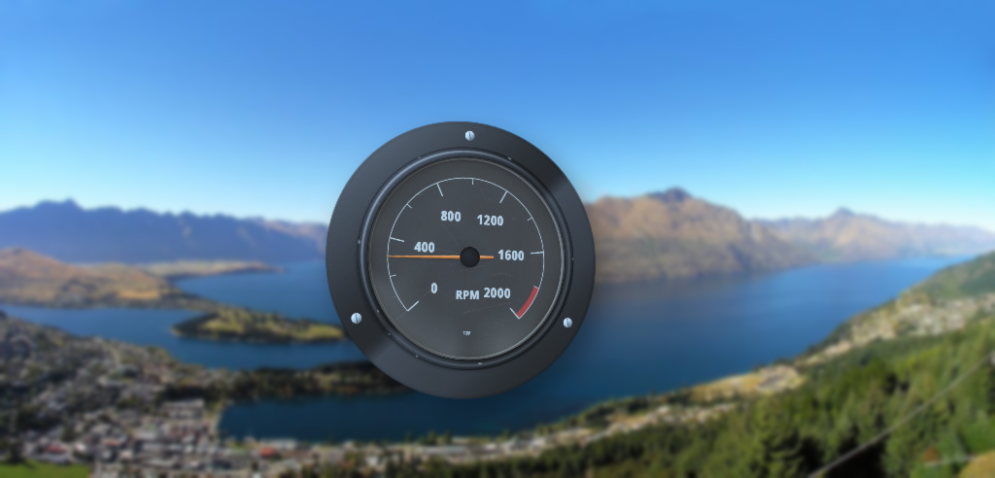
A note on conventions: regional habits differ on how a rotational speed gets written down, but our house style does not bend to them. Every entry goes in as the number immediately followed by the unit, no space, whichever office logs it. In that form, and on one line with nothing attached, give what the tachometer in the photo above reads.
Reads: 300rpm
